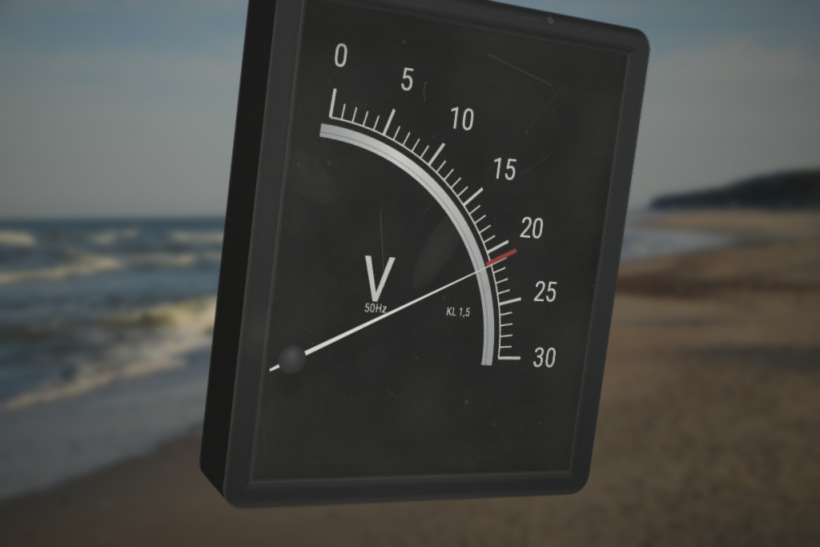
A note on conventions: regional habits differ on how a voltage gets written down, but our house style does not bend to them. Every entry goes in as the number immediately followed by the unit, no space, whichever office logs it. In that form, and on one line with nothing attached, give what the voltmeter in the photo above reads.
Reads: 21V
